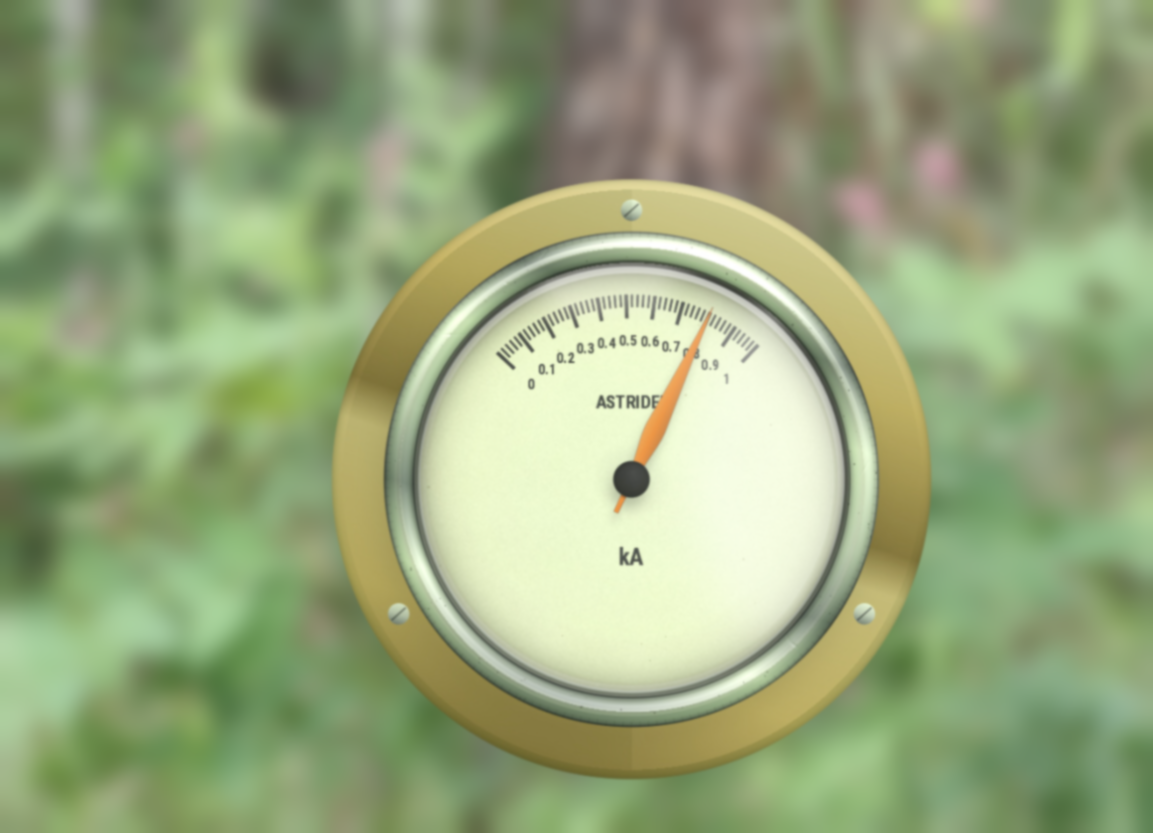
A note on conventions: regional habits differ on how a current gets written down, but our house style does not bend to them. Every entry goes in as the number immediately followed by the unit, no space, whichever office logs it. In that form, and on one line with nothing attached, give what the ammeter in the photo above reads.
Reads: 0.8kA
